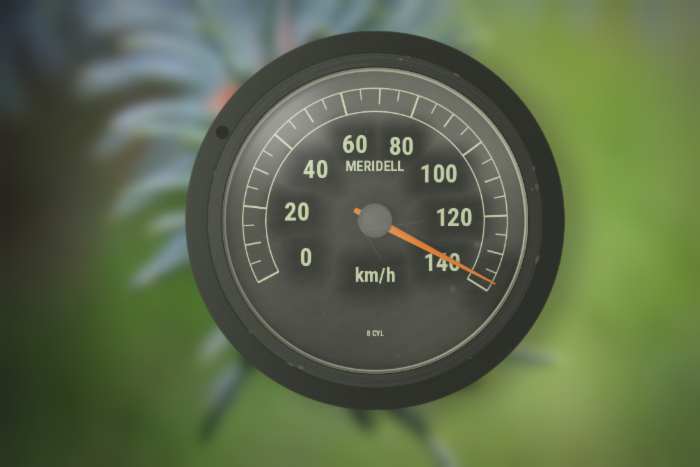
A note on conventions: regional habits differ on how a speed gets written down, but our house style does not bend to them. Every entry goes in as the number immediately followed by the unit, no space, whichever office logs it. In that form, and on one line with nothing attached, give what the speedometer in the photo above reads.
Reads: 137.5km/h
